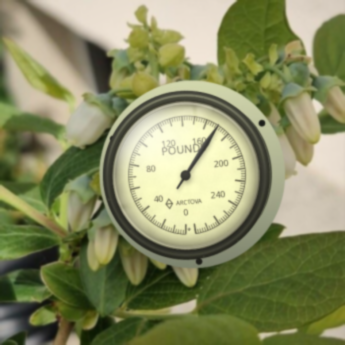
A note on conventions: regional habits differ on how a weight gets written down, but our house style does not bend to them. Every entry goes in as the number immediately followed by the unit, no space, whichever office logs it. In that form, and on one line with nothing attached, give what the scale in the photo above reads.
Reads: 170lb
